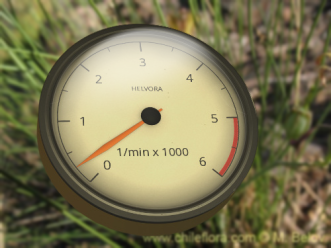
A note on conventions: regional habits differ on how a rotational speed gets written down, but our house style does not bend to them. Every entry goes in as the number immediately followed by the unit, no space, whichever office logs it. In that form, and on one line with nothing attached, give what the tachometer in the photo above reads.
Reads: 250rpm
